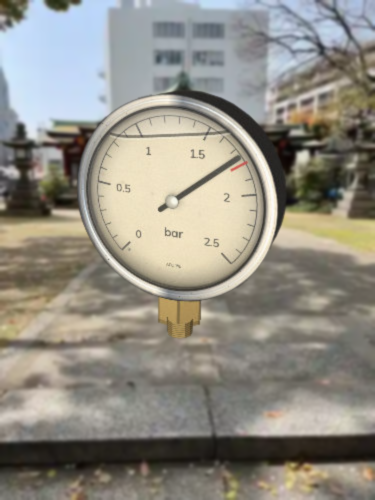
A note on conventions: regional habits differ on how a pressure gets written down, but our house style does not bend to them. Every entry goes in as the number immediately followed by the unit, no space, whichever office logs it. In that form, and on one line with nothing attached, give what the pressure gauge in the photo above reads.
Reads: 1.75bar
